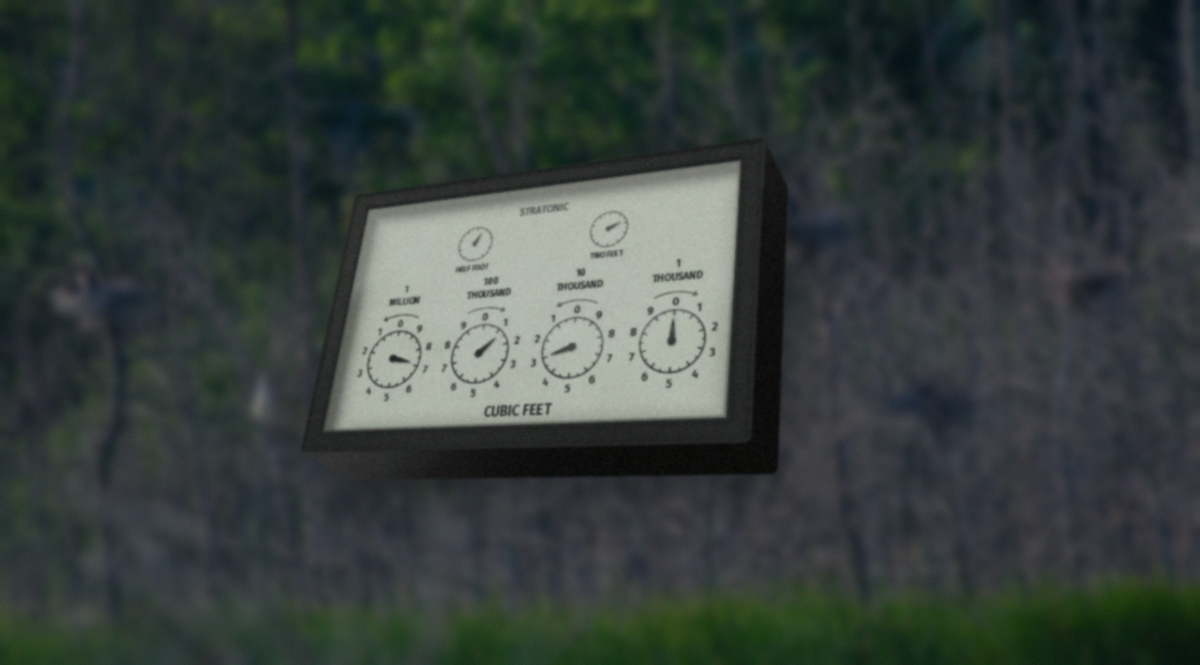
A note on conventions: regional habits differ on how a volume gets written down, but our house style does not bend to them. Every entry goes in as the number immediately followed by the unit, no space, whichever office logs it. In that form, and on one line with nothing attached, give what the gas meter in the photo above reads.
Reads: 713000ft³
